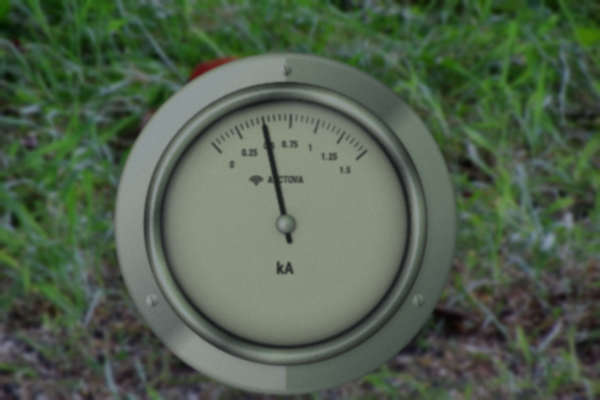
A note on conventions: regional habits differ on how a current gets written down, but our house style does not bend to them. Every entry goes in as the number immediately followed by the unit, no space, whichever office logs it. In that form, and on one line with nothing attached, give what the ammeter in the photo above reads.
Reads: 0.5kA
